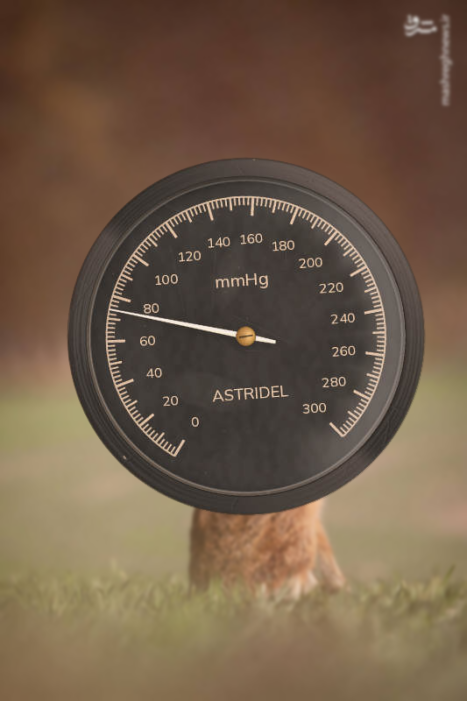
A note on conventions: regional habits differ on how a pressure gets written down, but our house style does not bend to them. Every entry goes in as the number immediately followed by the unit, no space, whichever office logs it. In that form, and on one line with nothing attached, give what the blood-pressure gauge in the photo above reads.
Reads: 74mmHg
